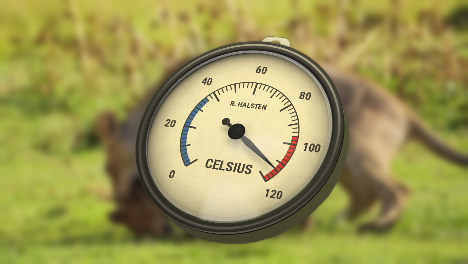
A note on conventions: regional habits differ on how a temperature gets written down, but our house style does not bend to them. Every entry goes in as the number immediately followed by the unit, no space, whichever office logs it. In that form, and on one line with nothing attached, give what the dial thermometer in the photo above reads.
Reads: 114°C
